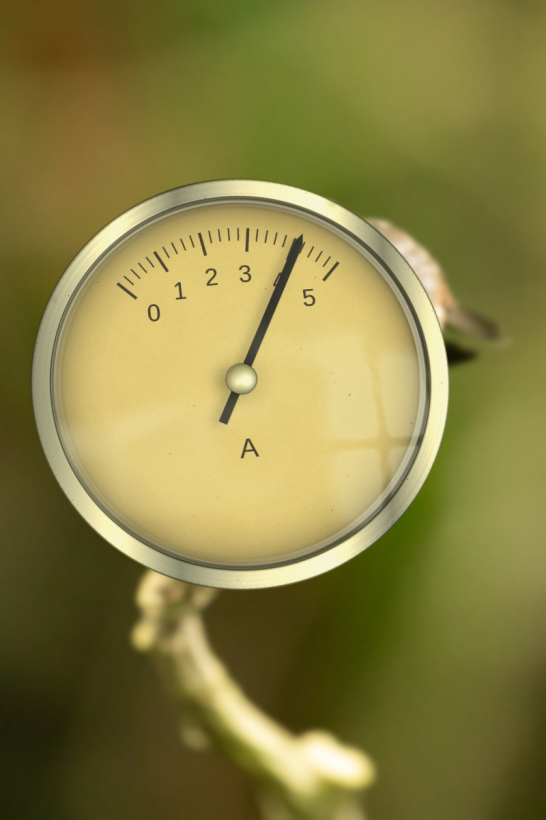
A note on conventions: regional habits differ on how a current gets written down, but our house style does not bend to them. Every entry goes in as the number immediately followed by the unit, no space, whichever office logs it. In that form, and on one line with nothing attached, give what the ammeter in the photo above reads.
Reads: 4.1A
